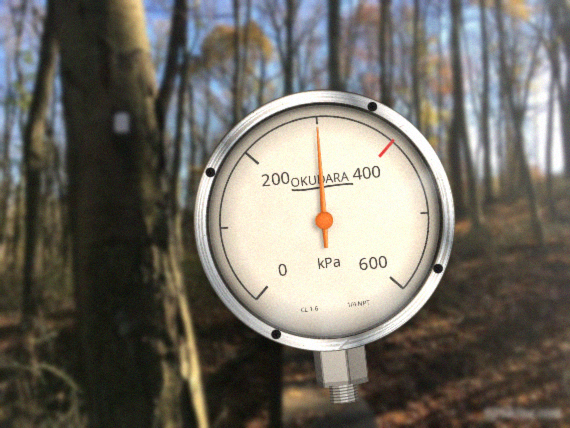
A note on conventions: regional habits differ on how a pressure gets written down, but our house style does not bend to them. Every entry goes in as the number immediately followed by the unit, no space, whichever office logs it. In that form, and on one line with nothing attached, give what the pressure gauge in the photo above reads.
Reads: 300kPa
